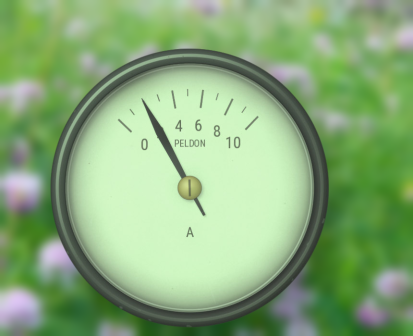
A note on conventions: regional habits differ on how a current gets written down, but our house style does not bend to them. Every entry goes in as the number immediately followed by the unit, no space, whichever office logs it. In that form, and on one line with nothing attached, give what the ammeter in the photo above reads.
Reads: 2A
